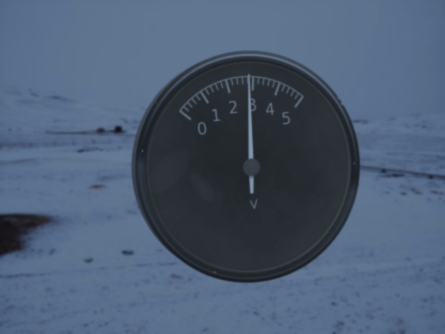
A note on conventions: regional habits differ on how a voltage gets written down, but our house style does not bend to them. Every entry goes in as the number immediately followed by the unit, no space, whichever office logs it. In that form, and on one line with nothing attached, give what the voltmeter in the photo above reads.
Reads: 2.8V
